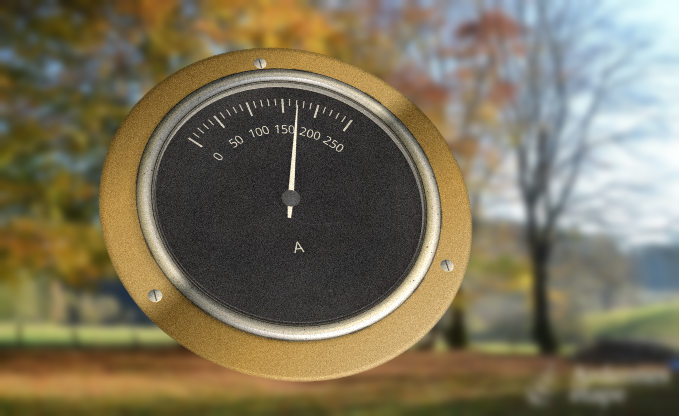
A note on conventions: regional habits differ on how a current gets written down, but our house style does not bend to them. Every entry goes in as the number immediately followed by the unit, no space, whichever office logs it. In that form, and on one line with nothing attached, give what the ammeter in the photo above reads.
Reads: 170A
